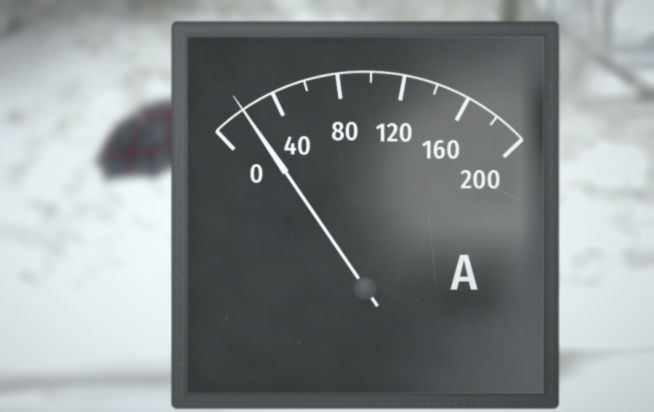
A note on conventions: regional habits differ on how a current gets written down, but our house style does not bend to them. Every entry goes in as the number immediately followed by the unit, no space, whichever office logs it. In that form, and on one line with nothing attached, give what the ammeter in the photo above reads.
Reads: 20A
